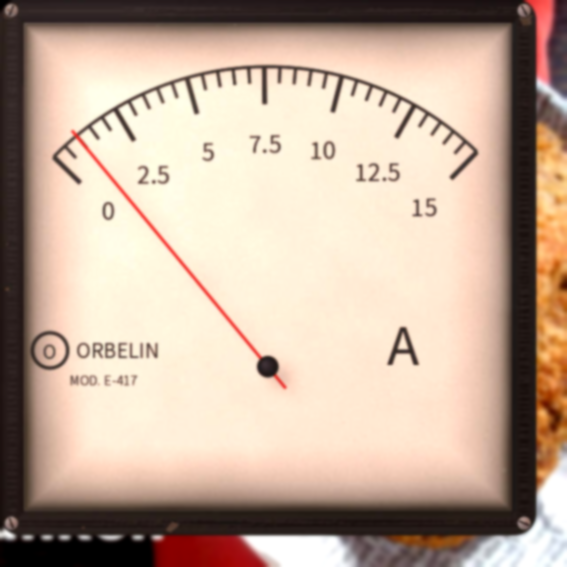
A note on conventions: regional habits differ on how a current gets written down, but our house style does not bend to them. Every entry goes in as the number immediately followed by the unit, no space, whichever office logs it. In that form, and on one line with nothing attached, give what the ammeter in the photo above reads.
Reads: 1A
